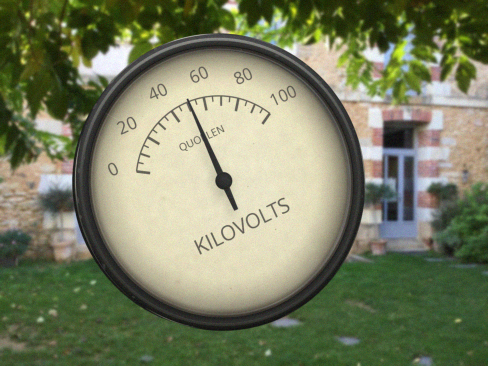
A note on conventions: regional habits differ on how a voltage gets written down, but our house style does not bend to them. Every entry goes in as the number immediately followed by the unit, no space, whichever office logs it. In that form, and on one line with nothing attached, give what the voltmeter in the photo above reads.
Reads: 50kV
